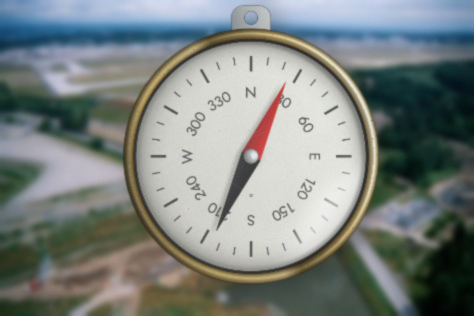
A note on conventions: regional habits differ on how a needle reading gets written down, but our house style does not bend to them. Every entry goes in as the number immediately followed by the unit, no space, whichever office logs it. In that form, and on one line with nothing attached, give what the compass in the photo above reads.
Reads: 25°
